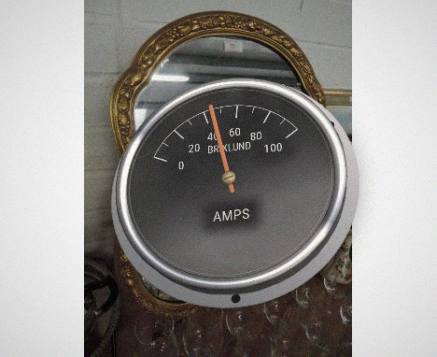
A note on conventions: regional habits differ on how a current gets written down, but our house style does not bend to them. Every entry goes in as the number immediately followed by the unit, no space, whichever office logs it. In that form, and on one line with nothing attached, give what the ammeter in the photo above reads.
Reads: 45A
